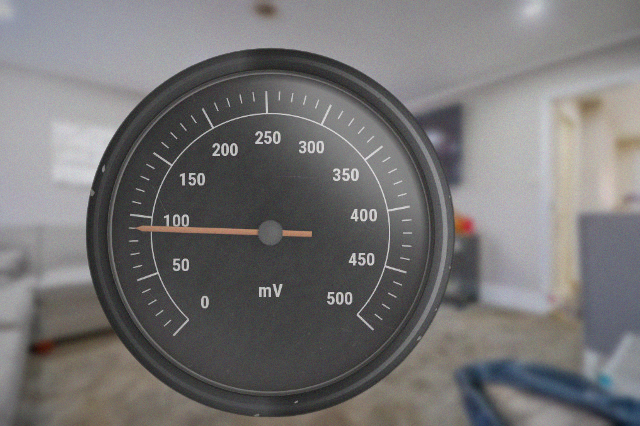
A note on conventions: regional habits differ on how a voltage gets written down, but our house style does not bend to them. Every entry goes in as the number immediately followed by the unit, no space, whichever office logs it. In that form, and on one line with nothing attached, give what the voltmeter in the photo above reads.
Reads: 90mV
